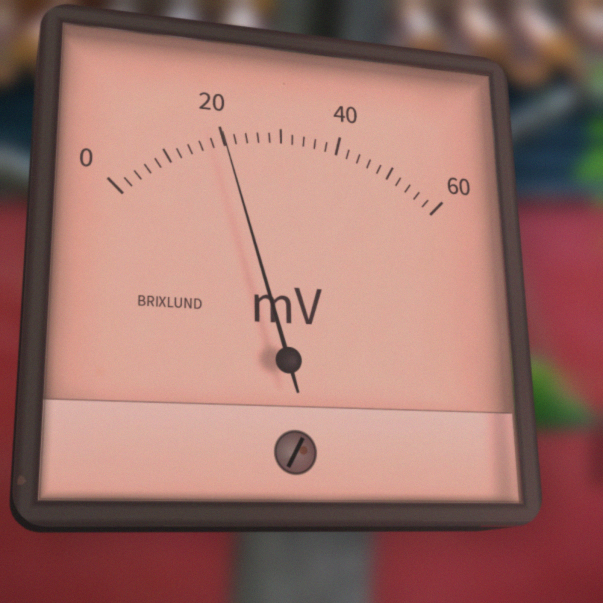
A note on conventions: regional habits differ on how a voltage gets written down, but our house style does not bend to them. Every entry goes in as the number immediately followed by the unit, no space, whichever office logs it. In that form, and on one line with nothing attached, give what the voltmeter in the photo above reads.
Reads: 20mV
